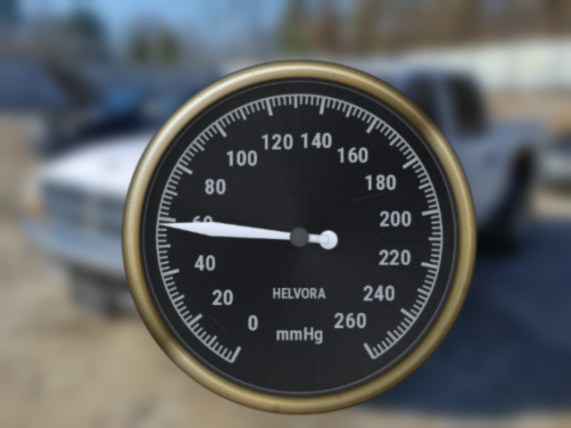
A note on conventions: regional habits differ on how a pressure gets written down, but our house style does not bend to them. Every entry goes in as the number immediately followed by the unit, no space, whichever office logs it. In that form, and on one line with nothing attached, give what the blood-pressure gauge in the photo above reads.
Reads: 58mmHg
